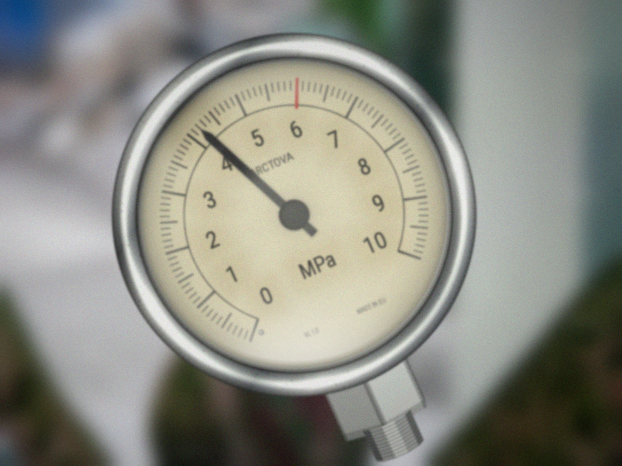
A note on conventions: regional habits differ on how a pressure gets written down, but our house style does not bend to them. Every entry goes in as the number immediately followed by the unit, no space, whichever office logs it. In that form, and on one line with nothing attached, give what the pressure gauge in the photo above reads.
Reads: 4.2MPa
